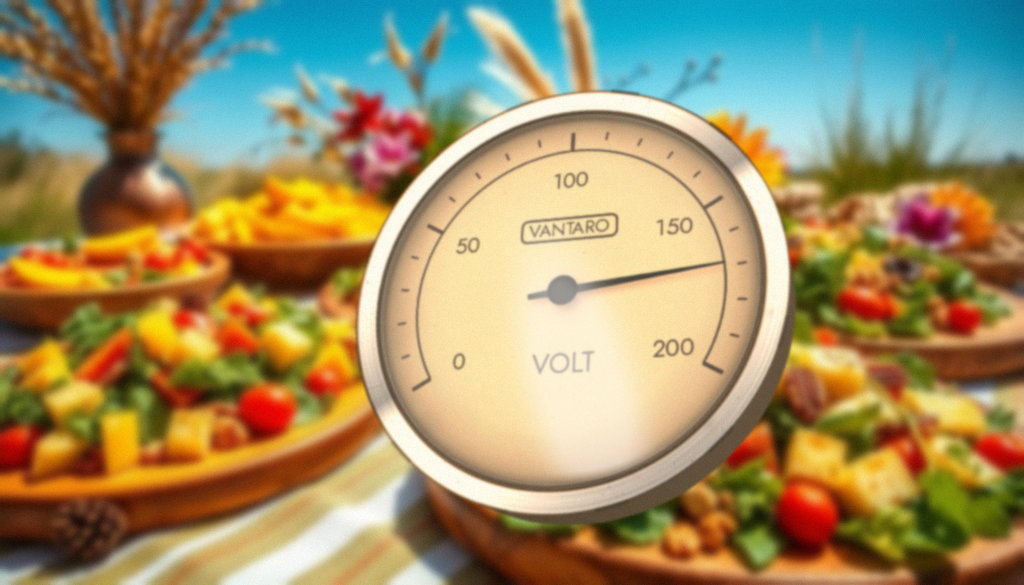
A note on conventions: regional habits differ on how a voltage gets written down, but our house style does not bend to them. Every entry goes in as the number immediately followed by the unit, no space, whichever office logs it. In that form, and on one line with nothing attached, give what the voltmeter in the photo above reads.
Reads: 170V
